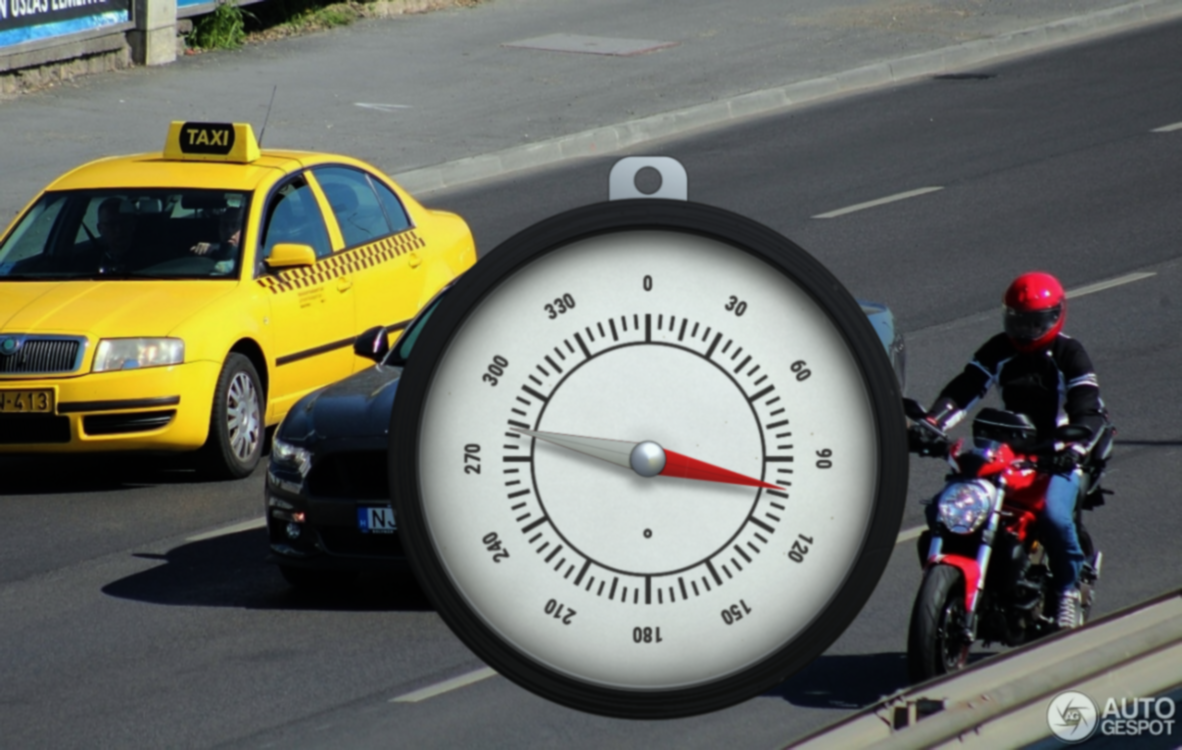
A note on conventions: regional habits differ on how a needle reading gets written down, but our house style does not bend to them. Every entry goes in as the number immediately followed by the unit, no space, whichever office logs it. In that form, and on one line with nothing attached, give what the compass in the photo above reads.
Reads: 102.5°
